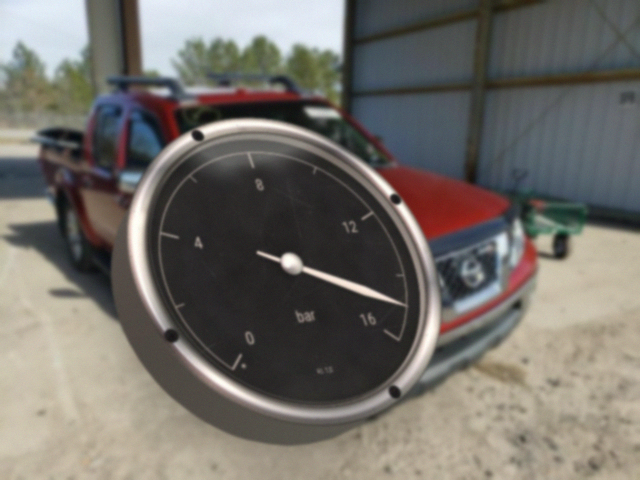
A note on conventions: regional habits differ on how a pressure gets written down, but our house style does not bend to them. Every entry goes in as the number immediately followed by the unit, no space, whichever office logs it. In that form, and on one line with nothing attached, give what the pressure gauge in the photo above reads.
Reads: 15bar
